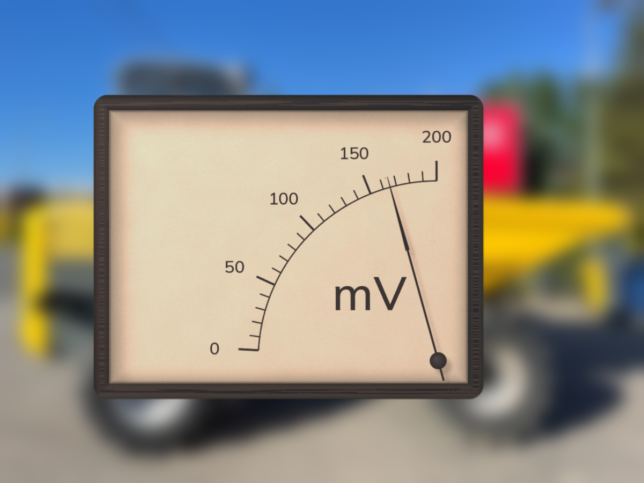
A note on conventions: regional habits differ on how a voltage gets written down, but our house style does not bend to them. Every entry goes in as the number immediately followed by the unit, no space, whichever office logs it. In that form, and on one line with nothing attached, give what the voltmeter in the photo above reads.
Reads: 165mV
